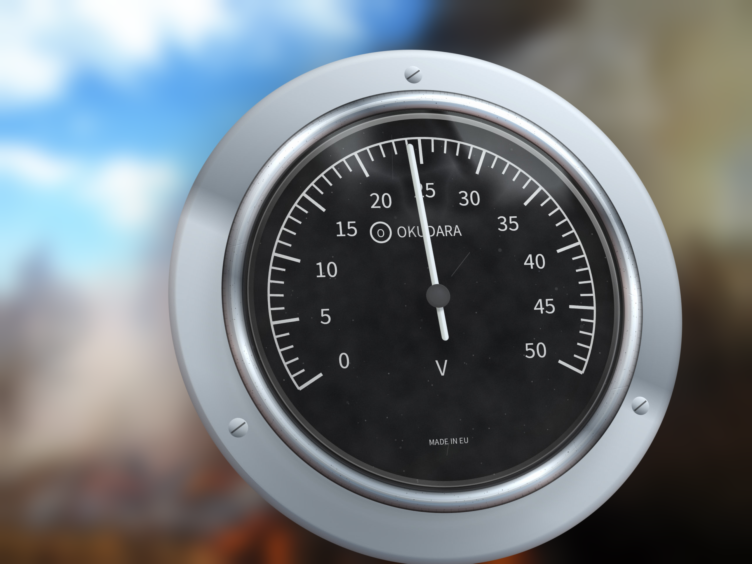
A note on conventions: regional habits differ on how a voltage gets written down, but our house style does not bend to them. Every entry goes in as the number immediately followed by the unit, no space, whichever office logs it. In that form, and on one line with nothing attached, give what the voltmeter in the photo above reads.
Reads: 24V
